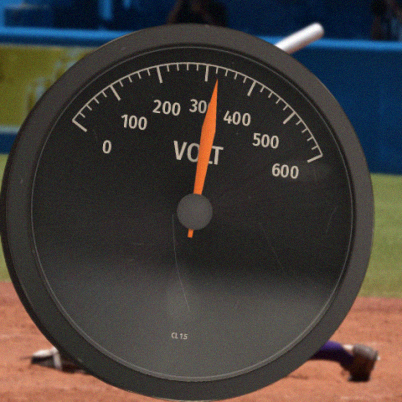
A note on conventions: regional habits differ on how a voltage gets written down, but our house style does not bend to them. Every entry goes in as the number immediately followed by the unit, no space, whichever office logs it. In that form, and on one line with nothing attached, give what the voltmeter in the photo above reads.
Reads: 320V
